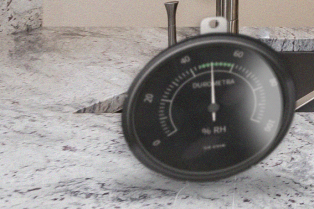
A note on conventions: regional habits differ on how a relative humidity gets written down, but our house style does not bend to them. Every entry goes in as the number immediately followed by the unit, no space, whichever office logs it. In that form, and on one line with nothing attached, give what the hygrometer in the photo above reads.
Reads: 50%
